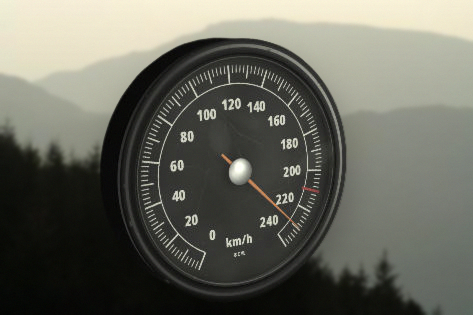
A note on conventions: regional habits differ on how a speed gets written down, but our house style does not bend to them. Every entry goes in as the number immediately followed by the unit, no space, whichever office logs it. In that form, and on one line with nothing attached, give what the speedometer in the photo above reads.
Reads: 230km/h
